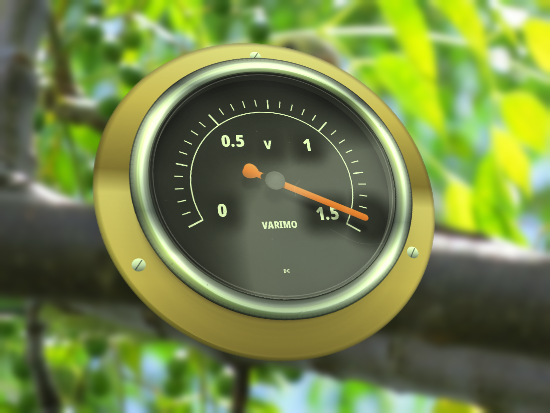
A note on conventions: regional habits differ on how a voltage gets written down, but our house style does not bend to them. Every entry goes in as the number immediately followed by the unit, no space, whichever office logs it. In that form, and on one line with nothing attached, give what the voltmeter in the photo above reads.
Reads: 1.45V
